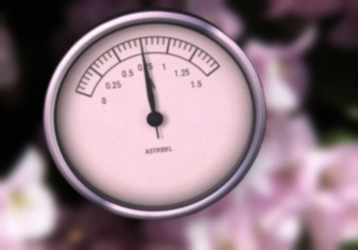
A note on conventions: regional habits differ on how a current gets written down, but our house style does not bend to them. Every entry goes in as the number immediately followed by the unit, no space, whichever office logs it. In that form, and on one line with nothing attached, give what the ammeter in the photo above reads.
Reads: 0.75A
